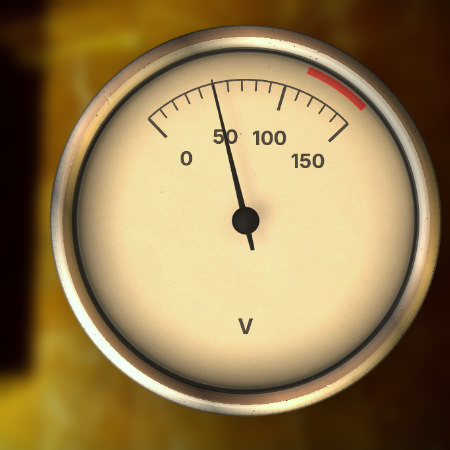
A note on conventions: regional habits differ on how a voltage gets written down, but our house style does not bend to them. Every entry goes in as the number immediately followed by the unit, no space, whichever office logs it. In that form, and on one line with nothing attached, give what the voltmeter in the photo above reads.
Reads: 50V
